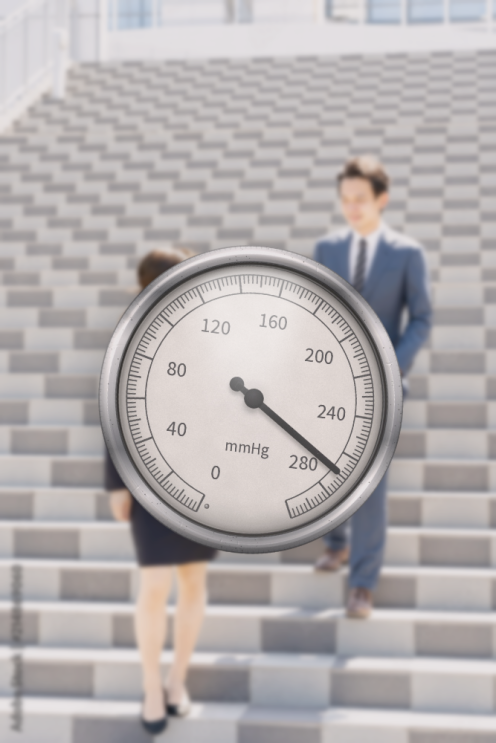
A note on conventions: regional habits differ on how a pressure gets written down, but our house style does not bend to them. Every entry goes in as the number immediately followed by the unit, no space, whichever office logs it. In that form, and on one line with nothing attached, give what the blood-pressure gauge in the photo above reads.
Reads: 270mmHg
